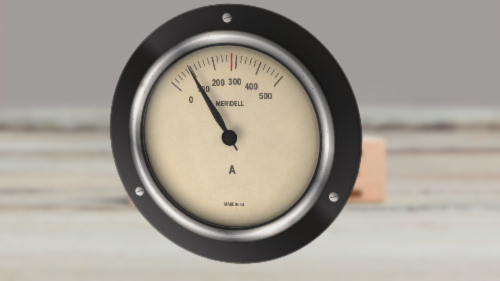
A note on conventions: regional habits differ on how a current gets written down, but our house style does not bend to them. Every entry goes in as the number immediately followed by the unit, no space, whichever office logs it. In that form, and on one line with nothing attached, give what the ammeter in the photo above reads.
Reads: 100A
